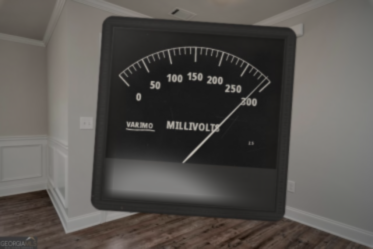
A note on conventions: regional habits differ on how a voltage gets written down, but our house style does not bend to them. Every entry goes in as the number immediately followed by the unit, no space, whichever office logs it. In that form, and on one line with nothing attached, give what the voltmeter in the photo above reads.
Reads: 290mV
